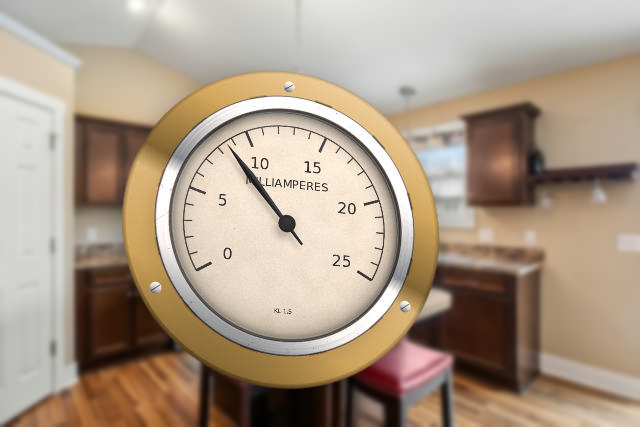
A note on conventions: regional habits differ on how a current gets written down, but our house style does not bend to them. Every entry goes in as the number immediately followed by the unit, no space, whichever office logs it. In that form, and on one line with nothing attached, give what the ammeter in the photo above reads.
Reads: 8.5mA
